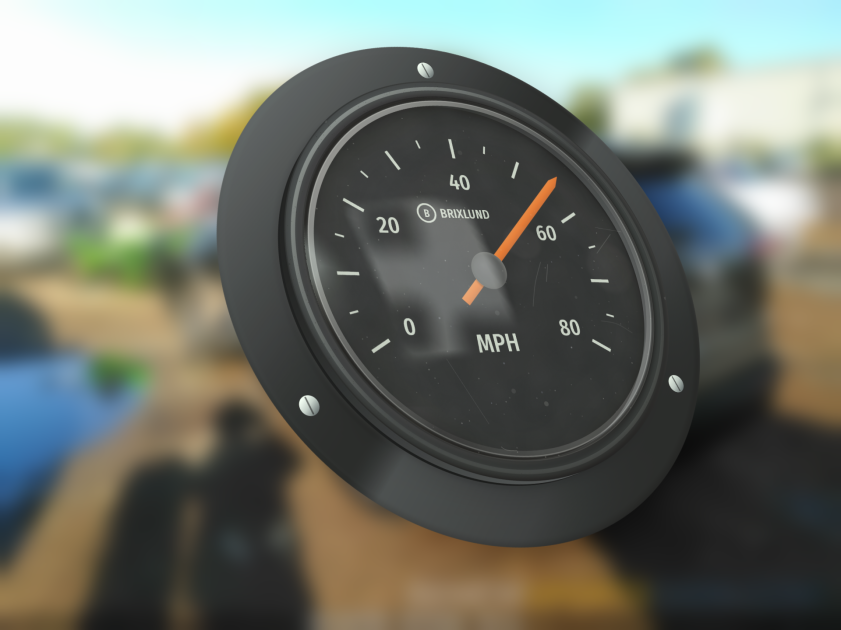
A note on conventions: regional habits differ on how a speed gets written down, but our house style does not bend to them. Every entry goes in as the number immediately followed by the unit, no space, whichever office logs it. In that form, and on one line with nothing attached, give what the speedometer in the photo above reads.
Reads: 55mph
